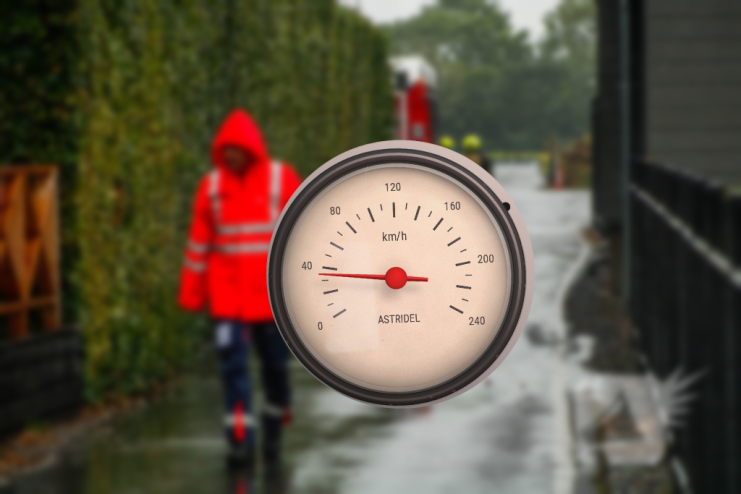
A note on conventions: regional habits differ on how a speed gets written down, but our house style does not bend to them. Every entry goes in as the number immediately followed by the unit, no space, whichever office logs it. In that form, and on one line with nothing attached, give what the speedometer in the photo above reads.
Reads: 35km/h
